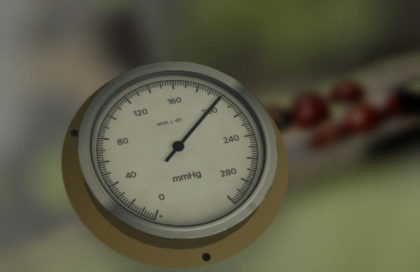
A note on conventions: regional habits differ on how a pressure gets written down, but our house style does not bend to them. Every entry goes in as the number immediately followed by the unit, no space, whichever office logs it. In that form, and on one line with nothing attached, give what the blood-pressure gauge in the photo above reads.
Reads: 200mmHg
